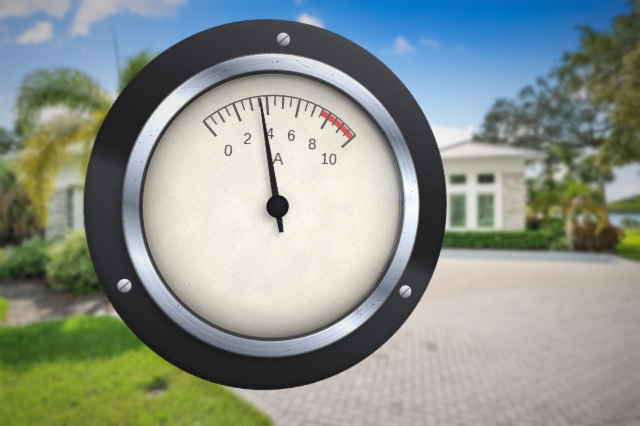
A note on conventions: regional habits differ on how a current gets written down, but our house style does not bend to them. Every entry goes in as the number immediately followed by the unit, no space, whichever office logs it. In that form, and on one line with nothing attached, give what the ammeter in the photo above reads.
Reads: 3.5A
